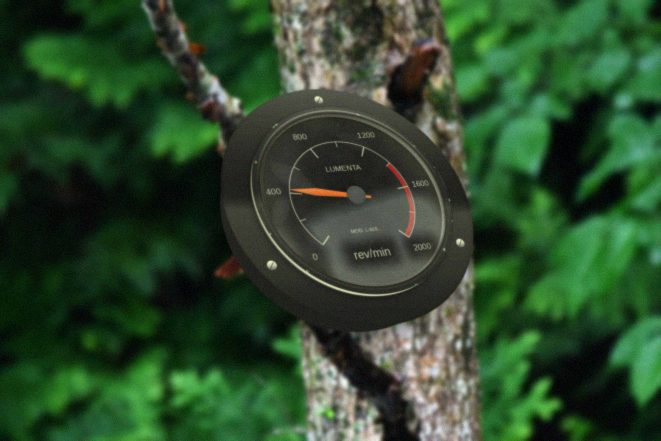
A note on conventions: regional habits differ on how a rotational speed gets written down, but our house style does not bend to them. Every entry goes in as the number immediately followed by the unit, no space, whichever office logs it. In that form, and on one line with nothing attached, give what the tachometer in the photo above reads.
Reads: 400rpm
